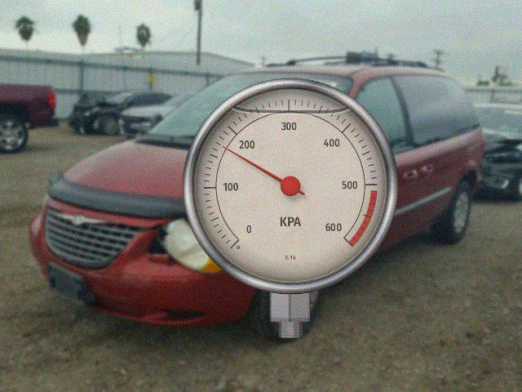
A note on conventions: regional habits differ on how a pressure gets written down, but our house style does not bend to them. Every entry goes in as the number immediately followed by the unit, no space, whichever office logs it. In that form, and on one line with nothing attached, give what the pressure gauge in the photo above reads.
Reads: 170kPa
